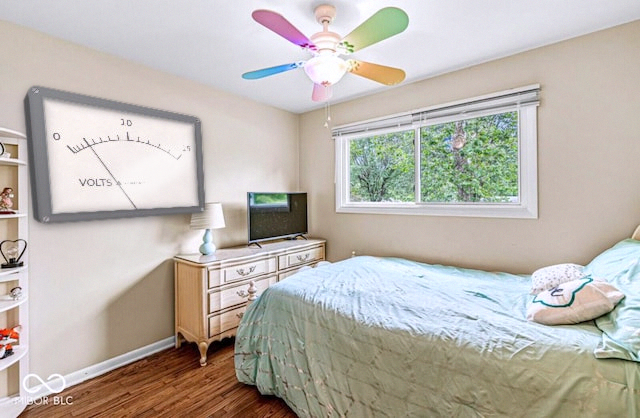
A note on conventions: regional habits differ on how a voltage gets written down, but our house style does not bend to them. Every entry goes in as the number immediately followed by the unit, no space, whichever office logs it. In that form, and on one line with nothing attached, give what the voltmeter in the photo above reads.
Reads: 5V
